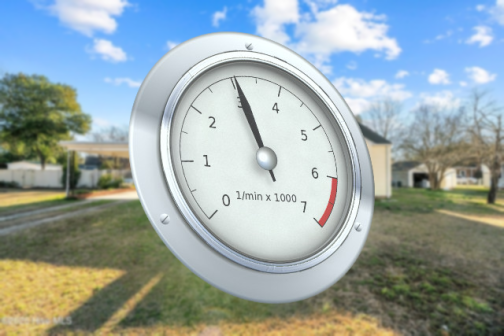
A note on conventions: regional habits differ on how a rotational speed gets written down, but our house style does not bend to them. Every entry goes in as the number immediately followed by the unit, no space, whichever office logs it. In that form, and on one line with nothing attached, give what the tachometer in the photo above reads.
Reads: 3000rpm
